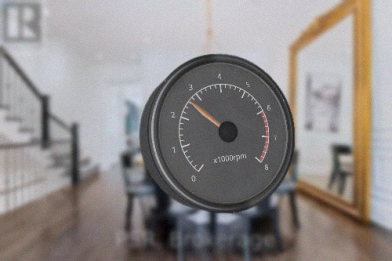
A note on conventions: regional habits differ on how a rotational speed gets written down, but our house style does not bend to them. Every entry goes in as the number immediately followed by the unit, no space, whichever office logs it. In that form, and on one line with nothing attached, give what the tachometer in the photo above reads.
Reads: 2600rpm
